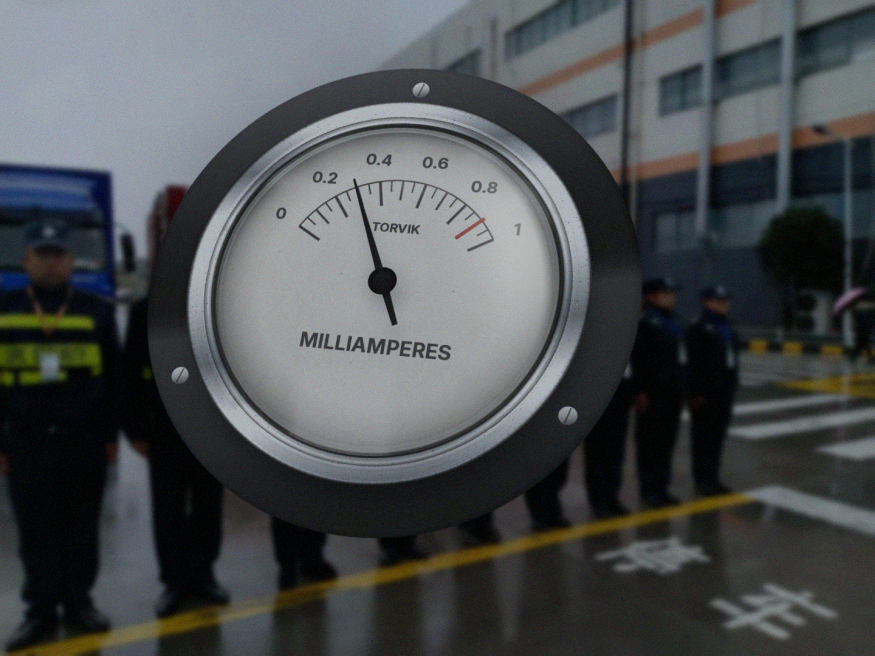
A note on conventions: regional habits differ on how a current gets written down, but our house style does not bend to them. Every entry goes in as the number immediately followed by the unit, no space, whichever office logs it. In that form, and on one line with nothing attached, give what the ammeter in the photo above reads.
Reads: 0.3mA
